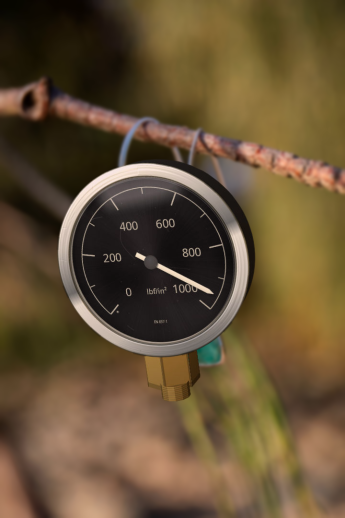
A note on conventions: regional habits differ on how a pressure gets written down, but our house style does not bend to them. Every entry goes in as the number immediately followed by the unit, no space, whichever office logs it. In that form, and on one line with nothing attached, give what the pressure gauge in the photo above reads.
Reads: 950psi
